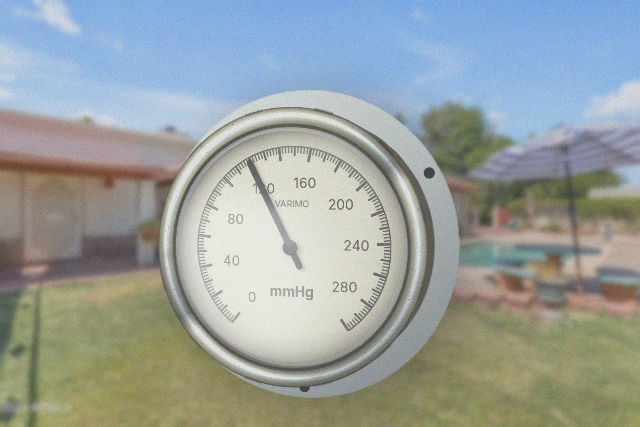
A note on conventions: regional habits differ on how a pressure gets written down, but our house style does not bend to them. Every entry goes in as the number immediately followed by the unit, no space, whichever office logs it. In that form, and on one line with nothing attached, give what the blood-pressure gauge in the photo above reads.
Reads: 120mmHg
